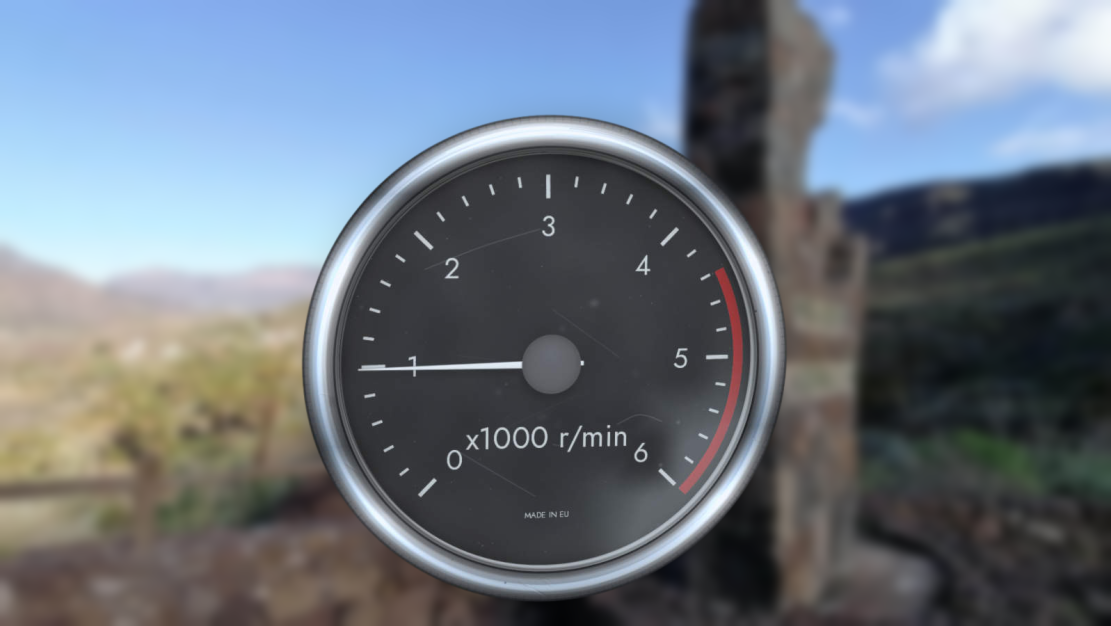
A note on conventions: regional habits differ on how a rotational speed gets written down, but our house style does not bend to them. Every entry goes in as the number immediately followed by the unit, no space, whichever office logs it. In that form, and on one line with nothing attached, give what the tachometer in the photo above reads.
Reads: 1000rpm
